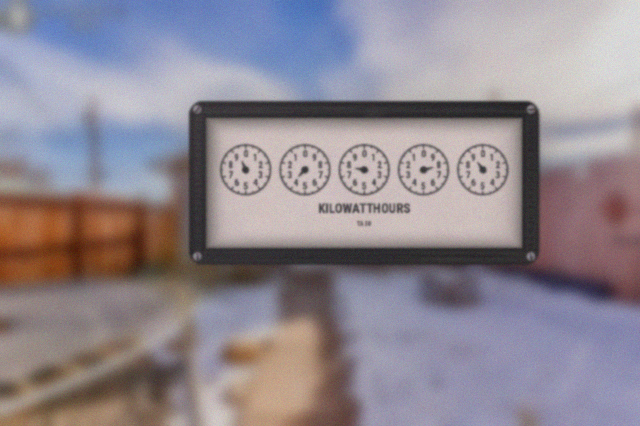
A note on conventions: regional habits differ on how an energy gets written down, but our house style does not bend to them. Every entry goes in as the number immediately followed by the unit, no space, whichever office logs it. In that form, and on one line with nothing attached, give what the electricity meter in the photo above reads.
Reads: 93779kWh
